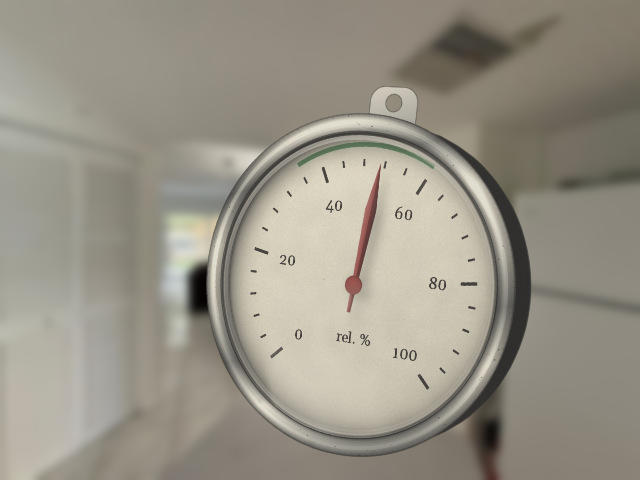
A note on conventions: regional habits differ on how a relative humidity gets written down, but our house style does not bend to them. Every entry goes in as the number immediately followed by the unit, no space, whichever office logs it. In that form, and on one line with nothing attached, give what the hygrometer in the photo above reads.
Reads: 52%
